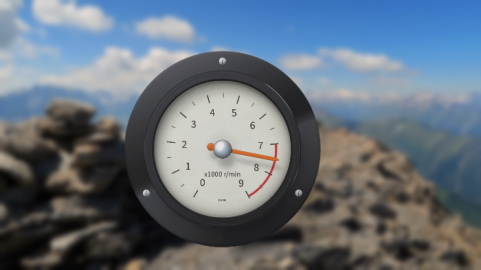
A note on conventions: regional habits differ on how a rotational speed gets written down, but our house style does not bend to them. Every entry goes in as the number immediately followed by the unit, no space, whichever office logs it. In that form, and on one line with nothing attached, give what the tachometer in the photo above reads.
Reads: 7500rpm
